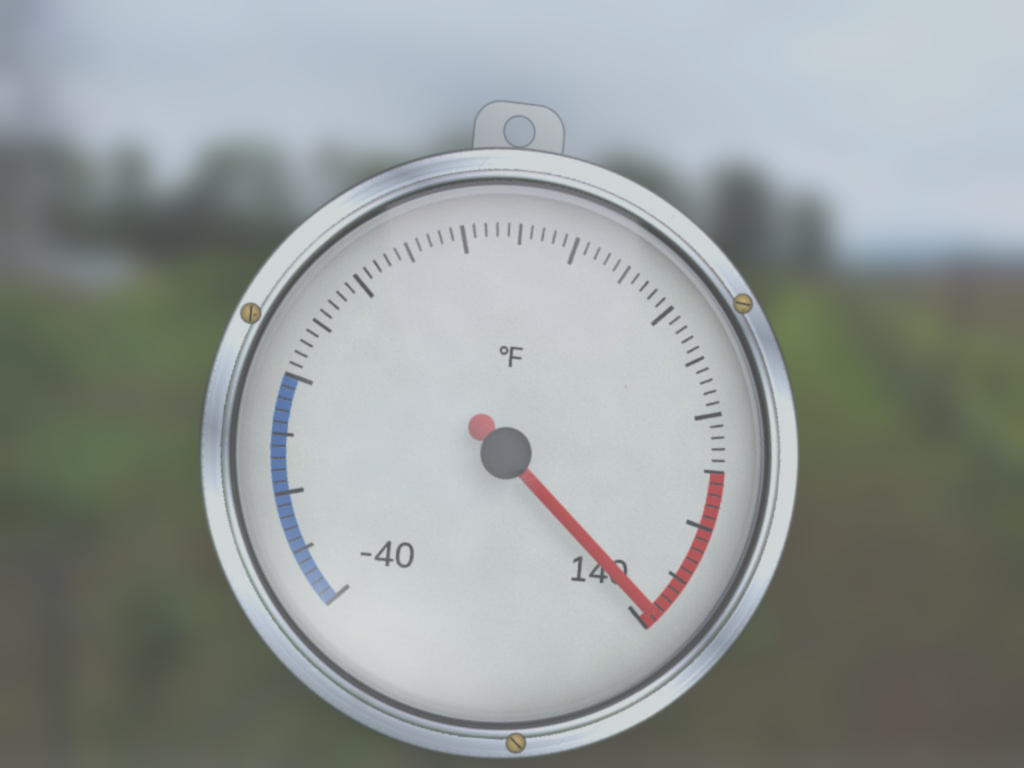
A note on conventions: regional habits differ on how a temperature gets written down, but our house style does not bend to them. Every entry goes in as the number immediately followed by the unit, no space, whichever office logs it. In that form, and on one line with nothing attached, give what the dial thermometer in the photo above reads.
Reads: 138°F
